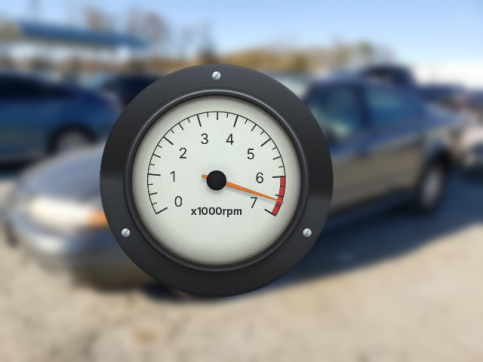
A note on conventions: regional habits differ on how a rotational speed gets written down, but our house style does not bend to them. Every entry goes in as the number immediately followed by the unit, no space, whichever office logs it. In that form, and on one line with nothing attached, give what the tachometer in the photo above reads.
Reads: 6625rpm
